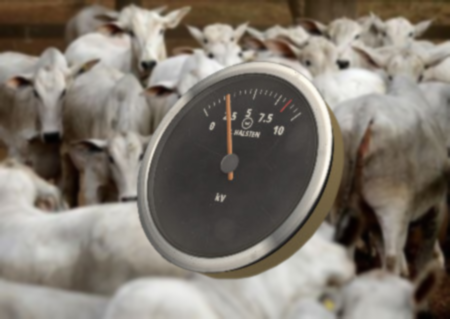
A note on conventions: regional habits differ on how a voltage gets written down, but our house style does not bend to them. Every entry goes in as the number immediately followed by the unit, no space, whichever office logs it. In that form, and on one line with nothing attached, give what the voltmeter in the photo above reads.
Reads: 2.5kV
